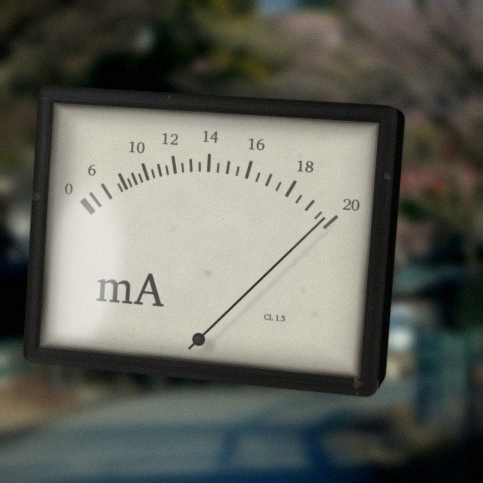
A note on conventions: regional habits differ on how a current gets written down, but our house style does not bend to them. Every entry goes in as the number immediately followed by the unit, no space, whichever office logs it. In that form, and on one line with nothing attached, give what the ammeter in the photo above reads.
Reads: 19.75mA
